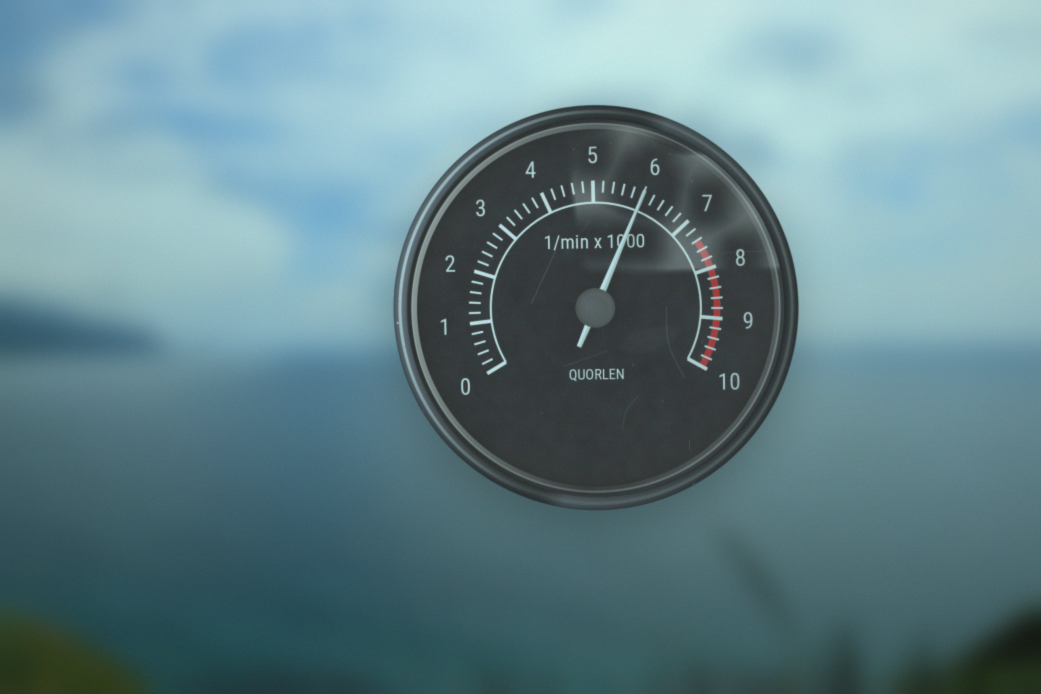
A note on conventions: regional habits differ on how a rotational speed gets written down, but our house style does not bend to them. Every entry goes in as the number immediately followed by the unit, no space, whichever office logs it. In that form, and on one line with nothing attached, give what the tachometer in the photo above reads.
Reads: 6000rpm
